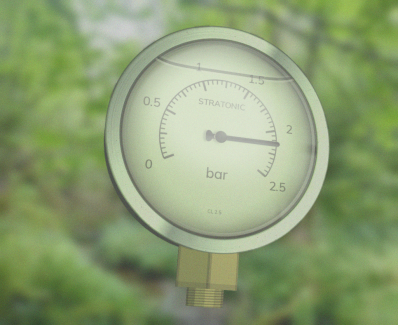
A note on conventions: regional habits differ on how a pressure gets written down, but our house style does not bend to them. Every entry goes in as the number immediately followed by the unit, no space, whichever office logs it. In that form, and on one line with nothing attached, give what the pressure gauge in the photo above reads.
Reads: 2.15bar
